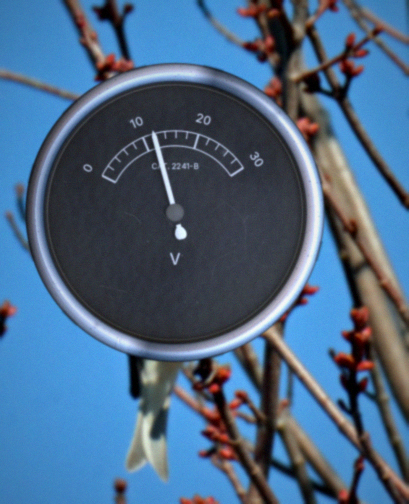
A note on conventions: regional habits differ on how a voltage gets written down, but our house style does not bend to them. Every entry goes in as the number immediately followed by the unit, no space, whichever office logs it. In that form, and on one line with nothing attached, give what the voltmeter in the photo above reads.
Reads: 12V
